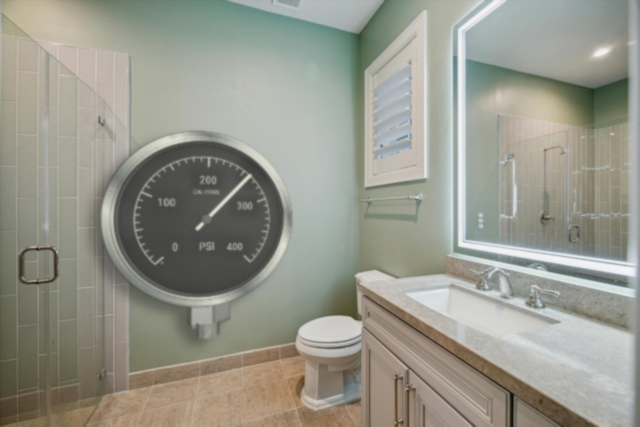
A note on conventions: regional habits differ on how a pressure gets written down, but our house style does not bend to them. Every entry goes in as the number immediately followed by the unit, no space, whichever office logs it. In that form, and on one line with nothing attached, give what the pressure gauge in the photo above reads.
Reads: 260psi
